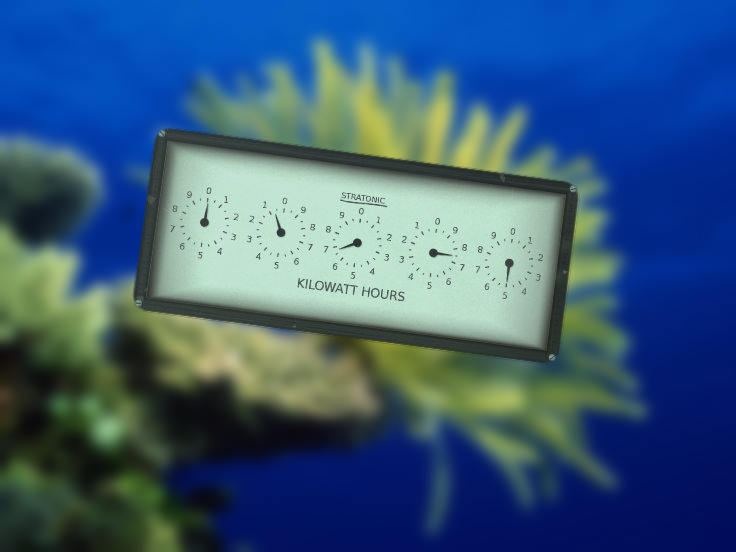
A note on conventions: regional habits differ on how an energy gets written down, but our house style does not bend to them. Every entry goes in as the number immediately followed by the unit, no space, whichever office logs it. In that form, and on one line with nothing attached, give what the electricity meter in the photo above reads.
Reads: 675kWh
